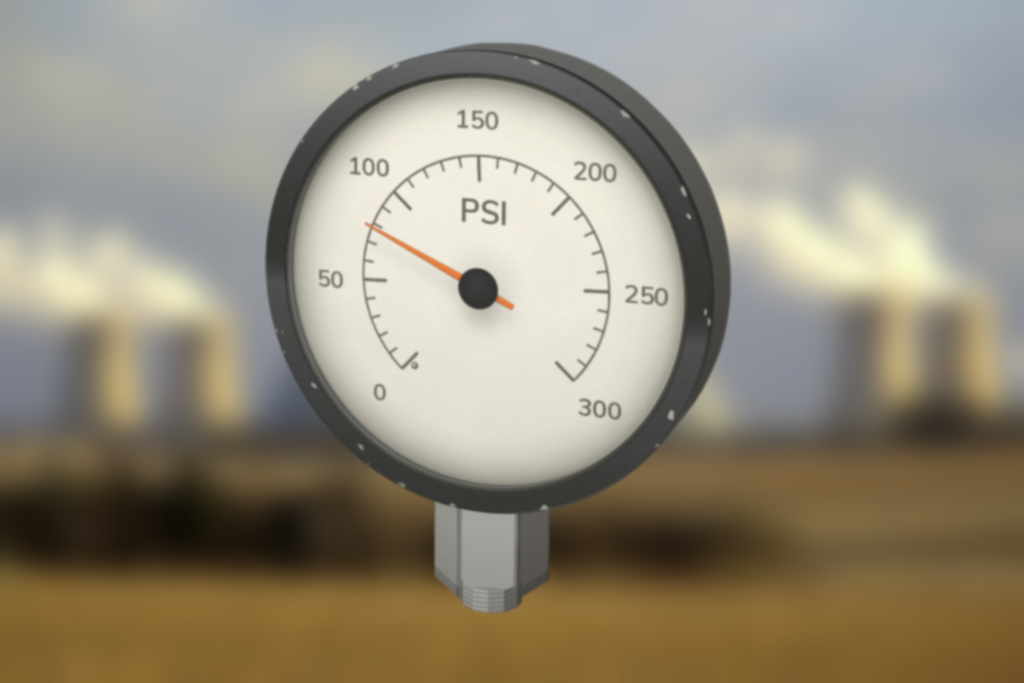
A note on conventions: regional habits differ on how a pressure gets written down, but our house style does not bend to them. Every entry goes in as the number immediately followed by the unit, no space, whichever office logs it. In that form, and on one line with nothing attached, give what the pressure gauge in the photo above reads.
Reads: 80psi
